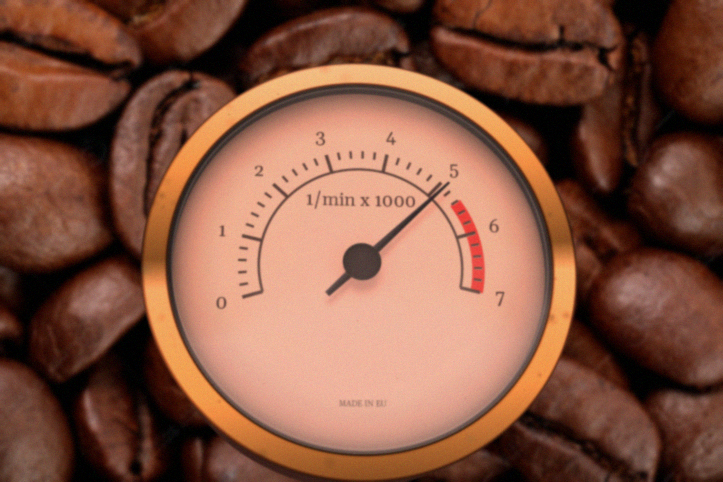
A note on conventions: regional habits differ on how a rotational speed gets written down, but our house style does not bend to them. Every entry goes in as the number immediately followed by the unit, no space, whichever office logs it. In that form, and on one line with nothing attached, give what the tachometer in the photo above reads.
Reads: 5100rpm
